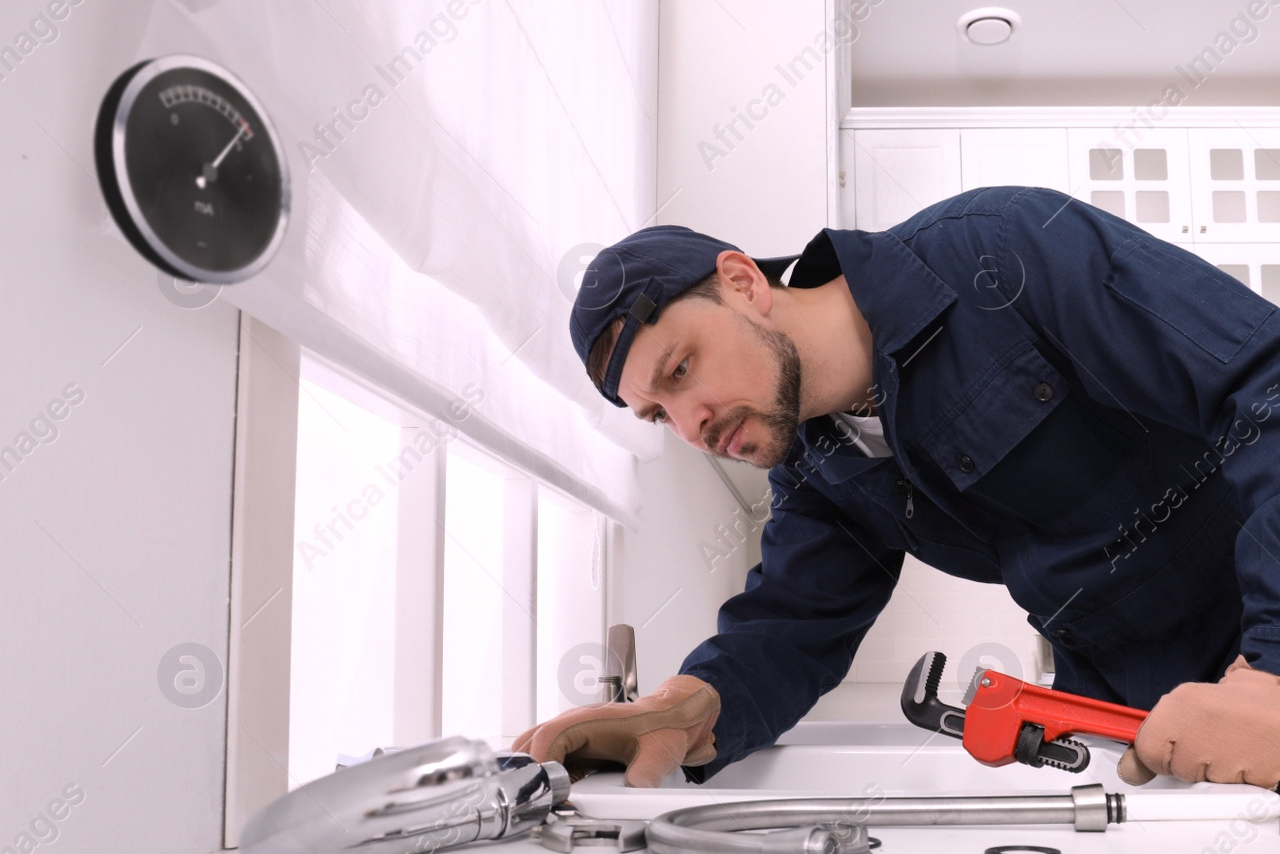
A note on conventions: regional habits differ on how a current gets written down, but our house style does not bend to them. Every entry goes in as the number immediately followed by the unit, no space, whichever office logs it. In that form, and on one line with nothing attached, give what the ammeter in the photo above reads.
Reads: 4.5mA
